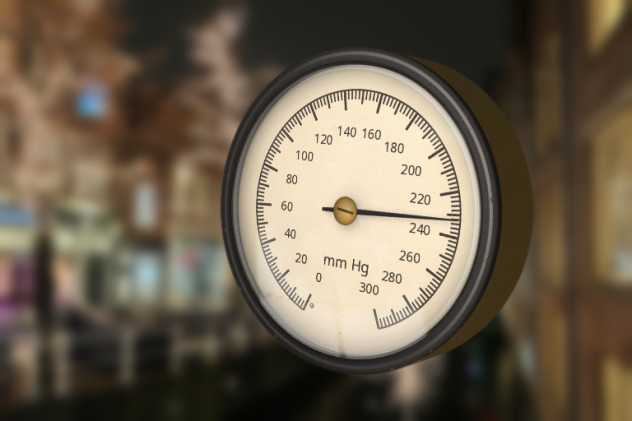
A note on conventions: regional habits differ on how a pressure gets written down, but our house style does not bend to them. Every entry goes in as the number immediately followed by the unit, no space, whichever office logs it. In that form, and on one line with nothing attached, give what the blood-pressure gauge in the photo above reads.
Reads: 232mmHg
